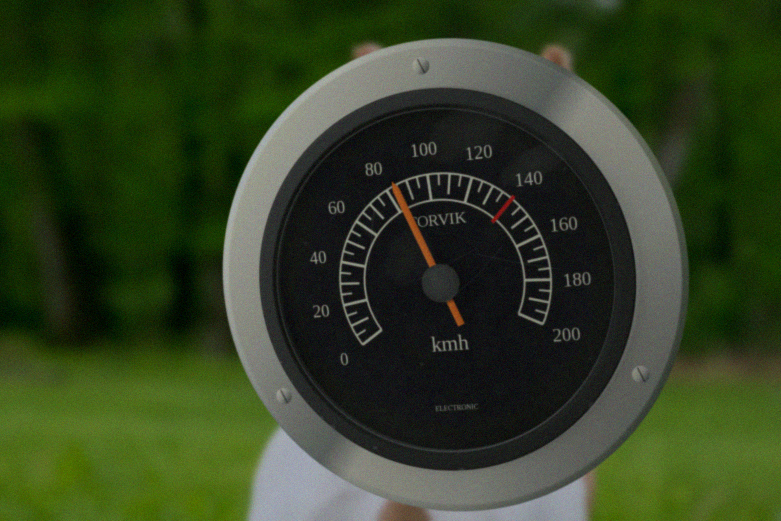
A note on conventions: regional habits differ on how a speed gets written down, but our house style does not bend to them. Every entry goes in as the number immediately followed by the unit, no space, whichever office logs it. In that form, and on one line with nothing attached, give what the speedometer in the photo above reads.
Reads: 85km/h
